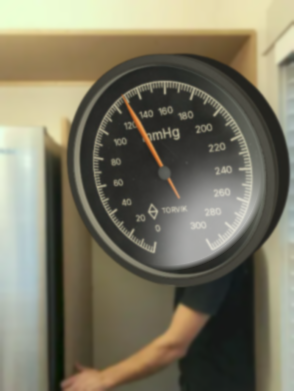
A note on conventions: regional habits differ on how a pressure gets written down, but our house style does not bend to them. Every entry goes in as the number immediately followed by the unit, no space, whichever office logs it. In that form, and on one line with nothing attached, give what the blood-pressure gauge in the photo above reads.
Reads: 130mmHg
